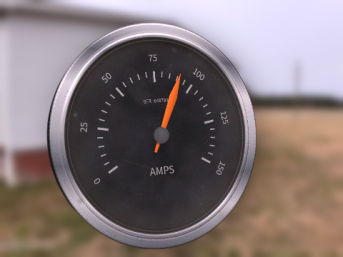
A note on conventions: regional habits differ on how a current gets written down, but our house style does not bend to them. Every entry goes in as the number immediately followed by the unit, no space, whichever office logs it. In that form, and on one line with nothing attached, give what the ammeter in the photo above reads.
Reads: 90A
